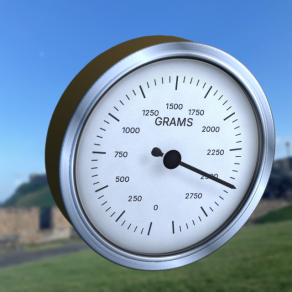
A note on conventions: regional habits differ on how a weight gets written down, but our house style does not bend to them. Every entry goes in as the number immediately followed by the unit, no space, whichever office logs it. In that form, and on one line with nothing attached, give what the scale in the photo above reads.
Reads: 2500g
